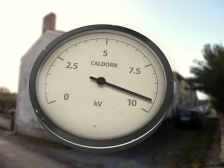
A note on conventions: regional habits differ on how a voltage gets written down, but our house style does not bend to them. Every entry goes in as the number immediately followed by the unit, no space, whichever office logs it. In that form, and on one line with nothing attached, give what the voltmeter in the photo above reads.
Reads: 9.5kV
